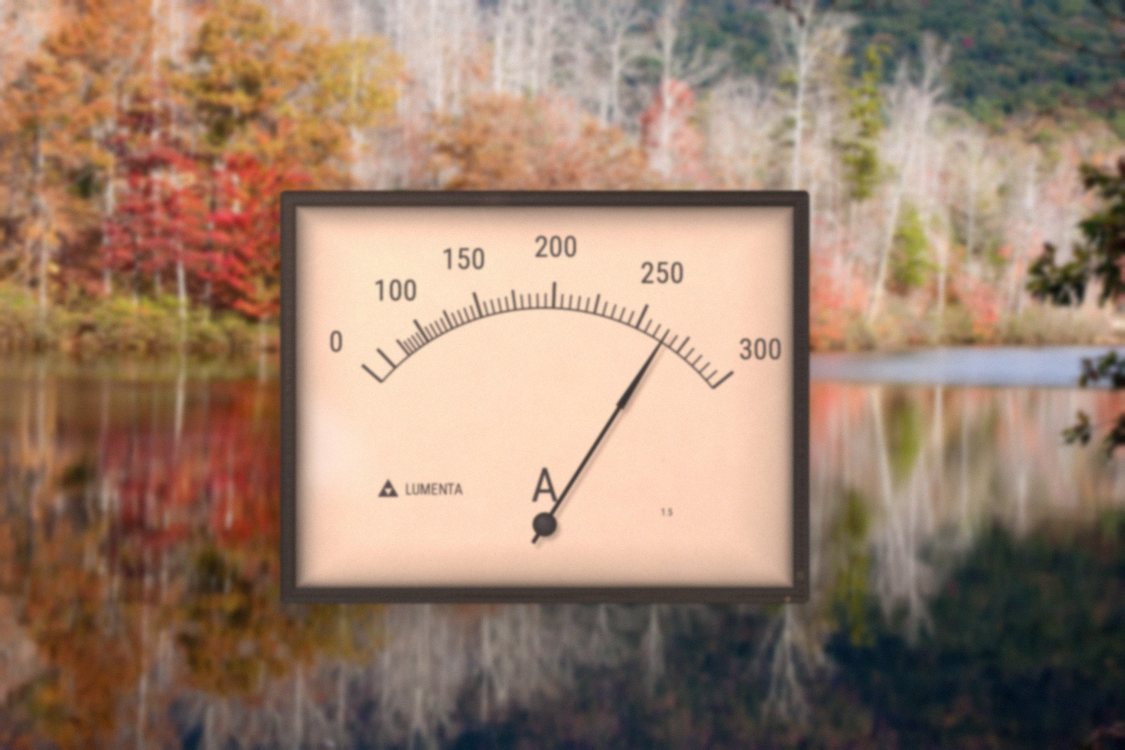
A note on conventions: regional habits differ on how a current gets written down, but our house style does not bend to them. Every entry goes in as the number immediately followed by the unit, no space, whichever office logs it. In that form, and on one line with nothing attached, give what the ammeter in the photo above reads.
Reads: 265A
